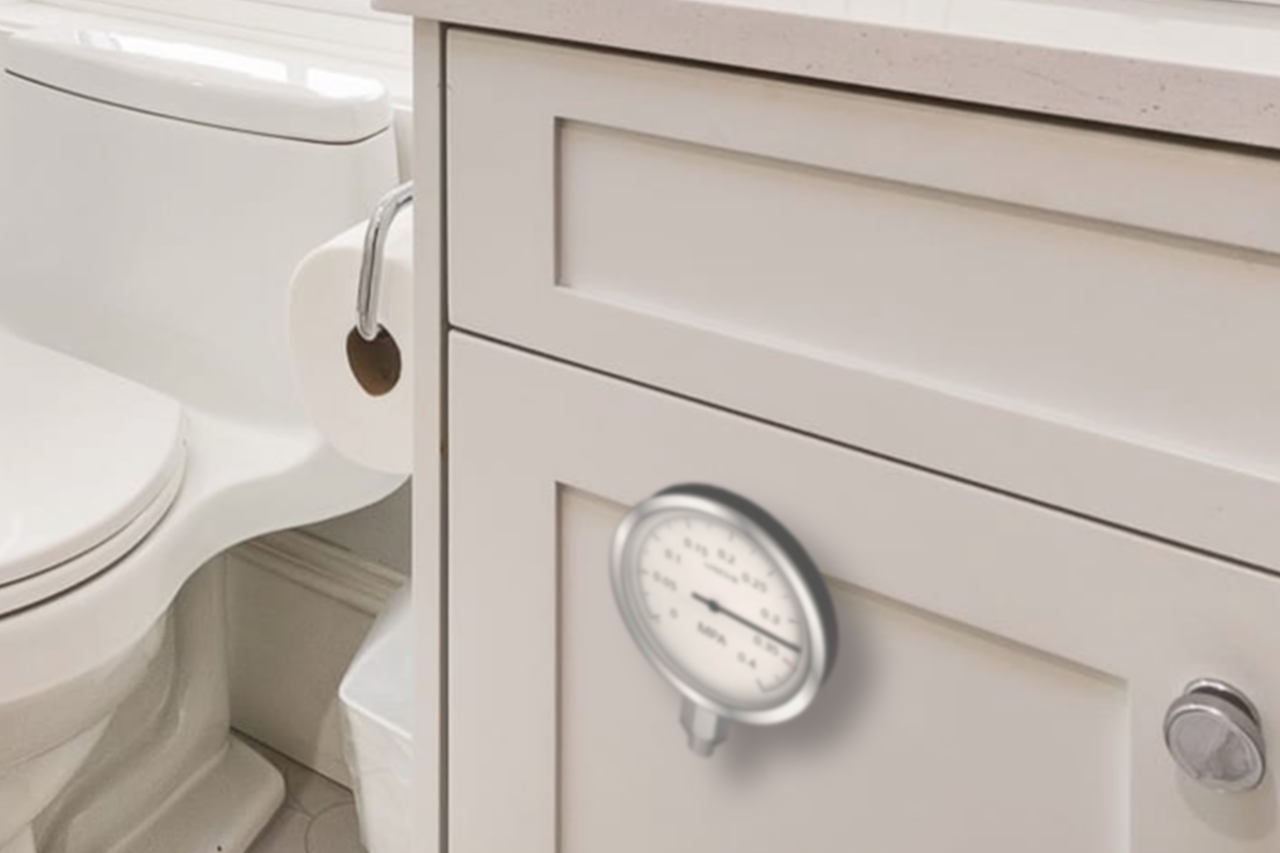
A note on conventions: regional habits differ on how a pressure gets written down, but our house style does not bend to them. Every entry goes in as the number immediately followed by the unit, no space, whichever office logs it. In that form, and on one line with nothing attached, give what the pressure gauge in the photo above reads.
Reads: 0.325MPa
